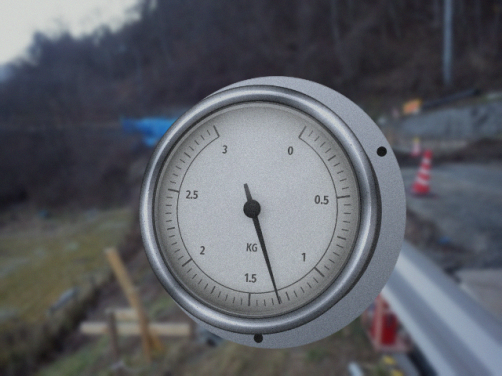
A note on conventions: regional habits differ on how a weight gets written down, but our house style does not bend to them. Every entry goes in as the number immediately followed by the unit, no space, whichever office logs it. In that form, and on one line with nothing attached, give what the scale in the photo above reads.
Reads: 1.3kg
